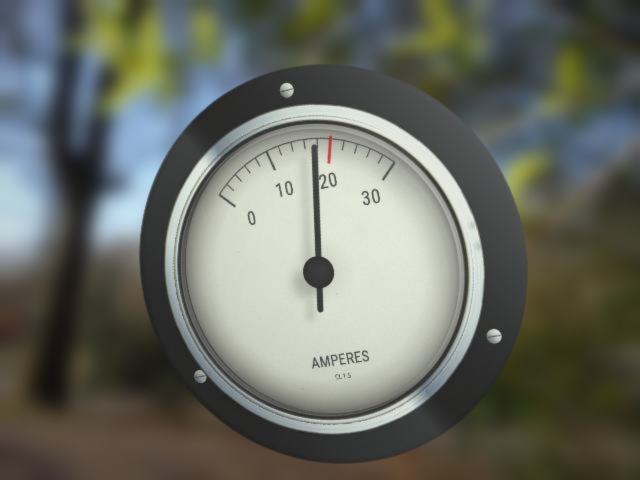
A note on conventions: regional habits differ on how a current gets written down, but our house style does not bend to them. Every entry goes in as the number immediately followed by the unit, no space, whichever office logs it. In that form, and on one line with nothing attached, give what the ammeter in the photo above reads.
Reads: 18A
